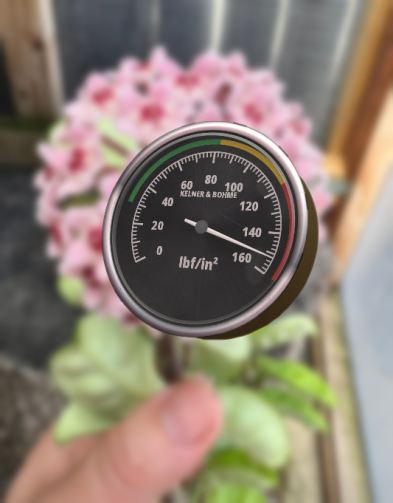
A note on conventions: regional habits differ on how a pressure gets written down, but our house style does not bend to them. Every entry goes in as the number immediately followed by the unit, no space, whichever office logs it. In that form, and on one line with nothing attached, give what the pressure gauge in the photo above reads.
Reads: 152psi
